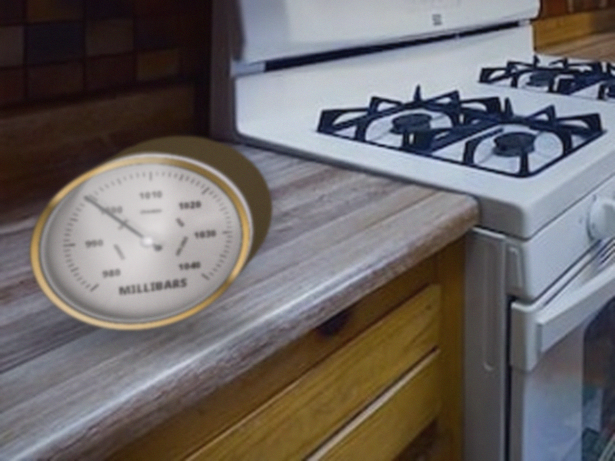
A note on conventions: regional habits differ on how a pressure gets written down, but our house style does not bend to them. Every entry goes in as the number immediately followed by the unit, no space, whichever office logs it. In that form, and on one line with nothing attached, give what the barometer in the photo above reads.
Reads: 1000mbar
